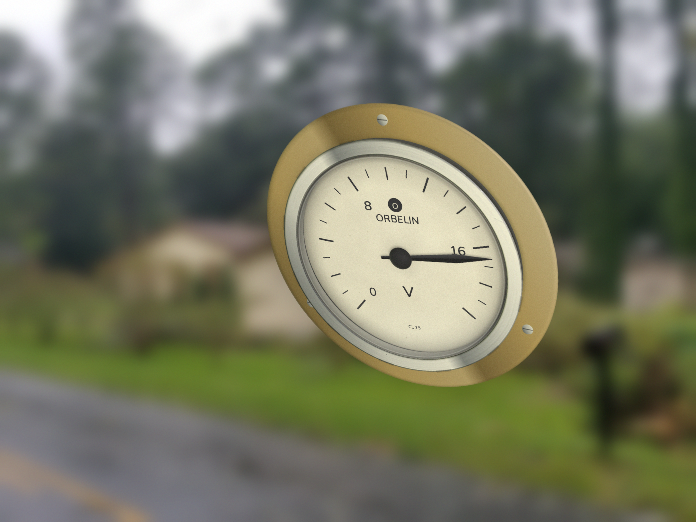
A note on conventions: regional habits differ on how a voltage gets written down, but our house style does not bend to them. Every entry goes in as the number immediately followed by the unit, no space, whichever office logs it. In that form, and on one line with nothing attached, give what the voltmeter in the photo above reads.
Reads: 16.5V
